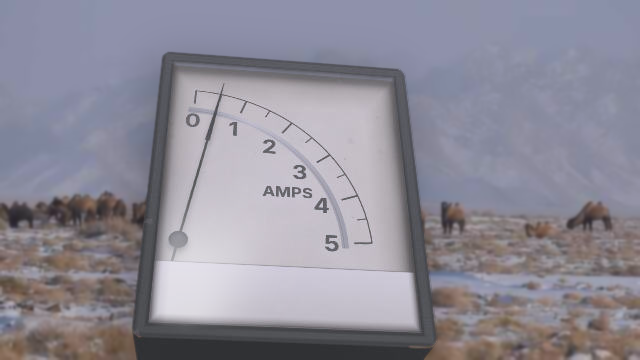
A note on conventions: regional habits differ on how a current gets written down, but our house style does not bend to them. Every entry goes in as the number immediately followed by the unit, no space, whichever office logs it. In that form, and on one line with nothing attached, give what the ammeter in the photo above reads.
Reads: 0.5A
